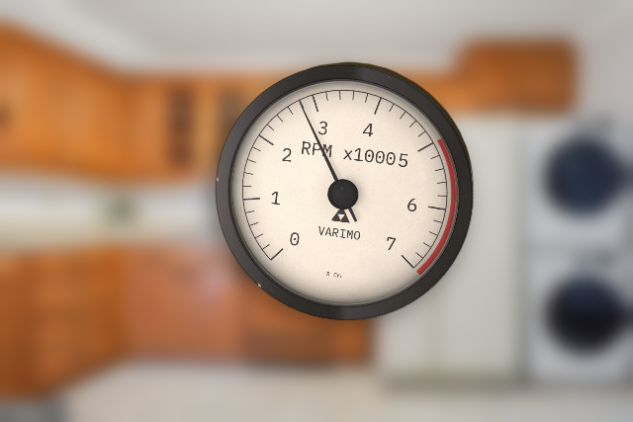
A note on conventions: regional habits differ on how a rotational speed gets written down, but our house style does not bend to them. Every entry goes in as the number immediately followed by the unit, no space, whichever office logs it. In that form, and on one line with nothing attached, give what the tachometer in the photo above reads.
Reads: 2800rpm
